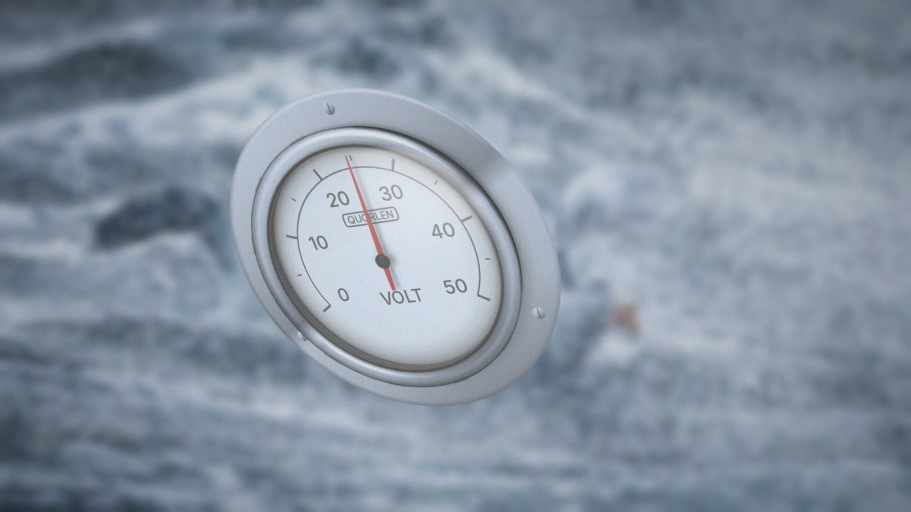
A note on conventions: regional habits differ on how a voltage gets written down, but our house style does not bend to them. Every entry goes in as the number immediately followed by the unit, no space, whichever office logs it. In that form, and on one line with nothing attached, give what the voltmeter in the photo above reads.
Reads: 25V
